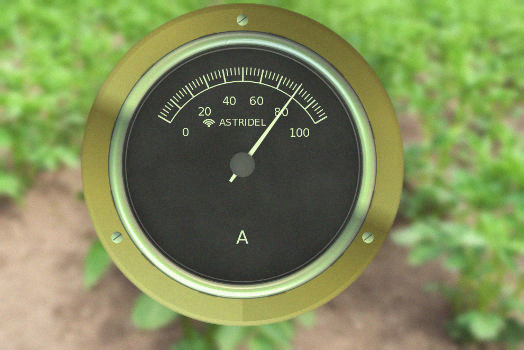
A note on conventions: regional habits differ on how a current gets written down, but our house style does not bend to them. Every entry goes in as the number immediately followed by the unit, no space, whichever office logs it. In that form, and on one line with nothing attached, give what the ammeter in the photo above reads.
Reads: 80A
